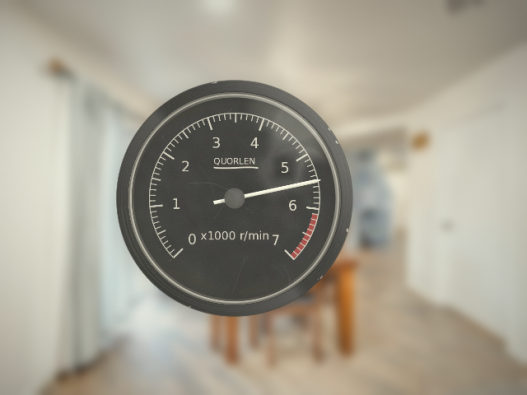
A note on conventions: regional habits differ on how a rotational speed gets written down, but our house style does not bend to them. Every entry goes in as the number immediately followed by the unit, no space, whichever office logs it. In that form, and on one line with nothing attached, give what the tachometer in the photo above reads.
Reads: 5500rpm
